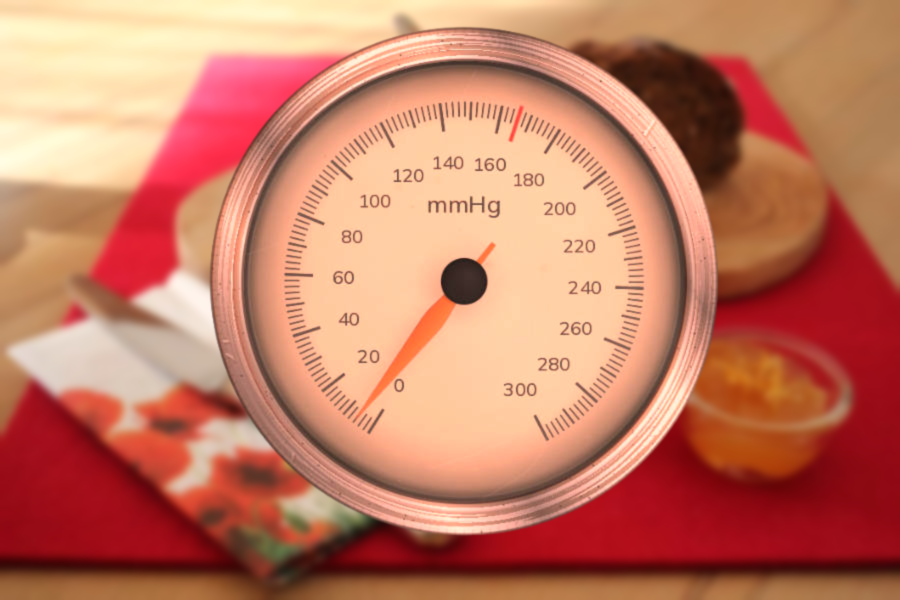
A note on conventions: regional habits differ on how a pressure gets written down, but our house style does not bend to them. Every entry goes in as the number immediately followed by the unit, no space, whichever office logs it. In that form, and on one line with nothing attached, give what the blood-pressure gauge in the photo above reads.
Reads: 6mmHg
